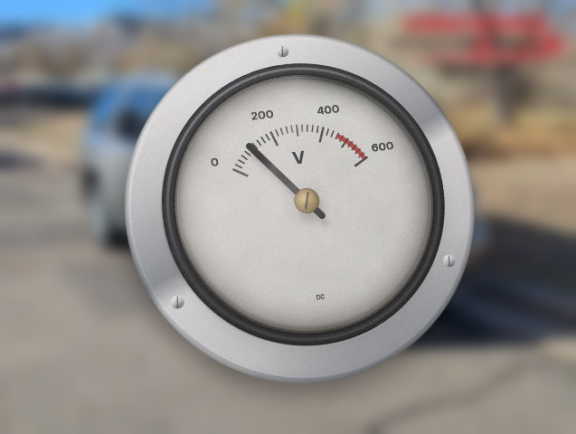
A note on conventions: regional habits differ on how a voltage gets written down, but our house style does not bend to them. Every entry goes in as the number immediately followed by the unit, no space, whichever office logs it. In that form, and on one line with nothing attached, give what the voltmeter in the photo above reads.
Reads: 100V
